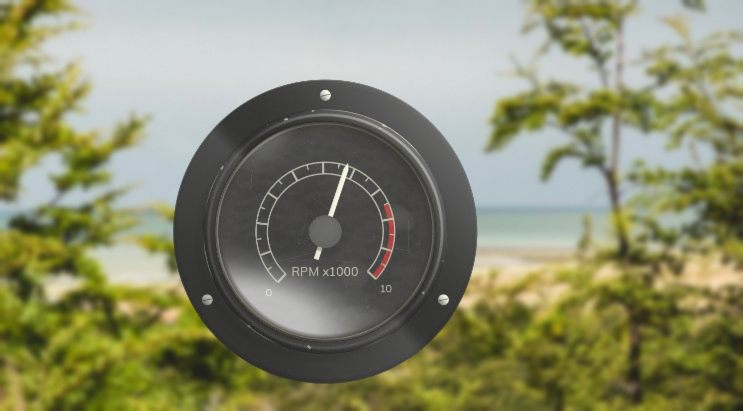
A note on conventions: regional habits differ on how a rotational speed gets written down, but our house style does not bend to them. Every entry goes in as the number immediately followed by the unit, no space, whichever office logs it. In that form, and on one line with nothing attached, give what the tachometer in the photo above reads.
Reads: 5750rpm
